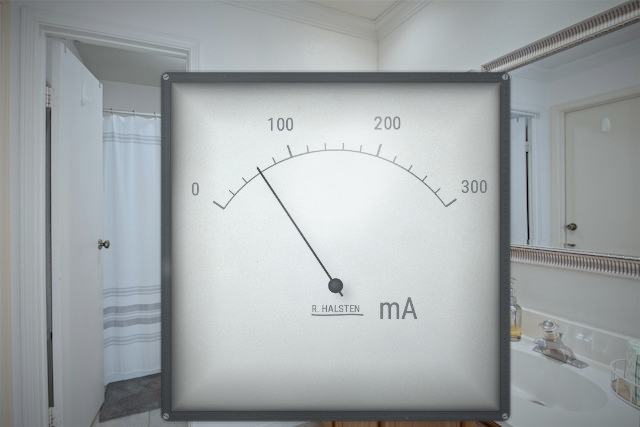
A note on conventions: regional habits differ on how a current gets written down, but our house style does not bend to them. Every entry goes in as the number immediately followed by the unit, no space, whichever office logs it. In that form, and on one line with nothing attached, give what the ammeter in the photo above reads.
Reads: 60mA
